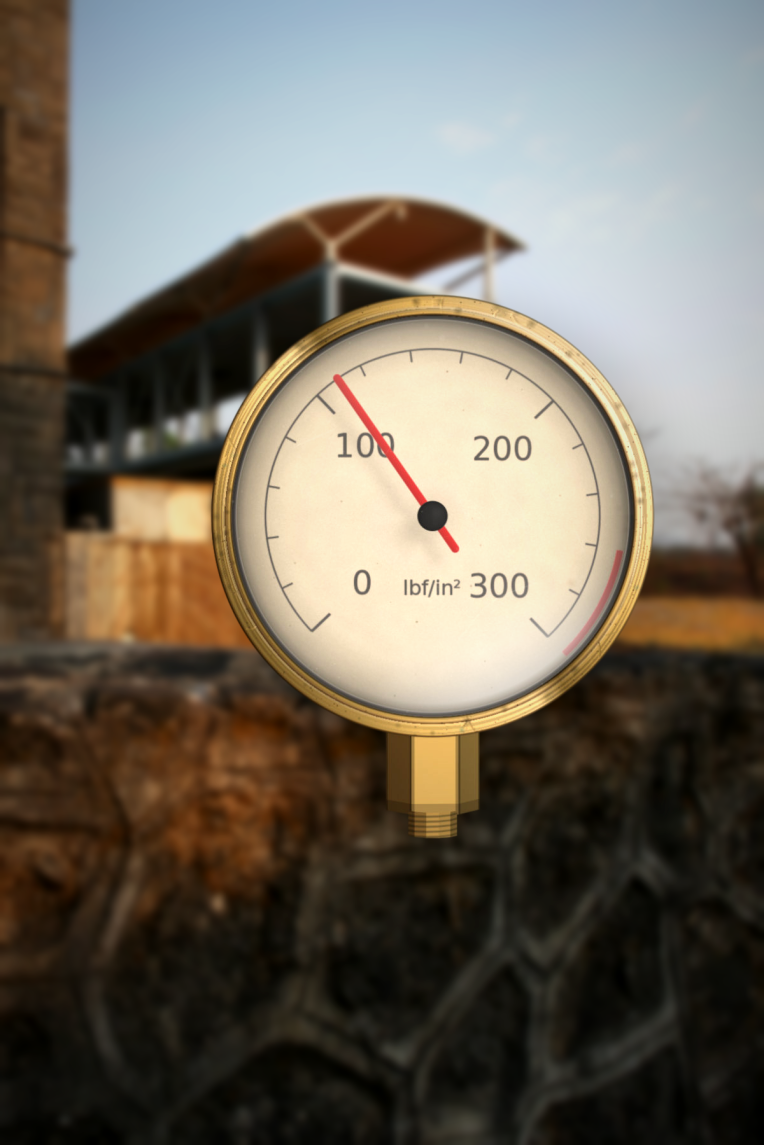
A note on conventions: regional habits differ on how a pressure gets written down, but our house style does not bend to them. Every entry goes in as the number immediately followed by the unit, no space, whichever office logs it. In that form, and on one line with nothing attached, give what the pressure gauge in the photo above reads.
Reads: 110psi
